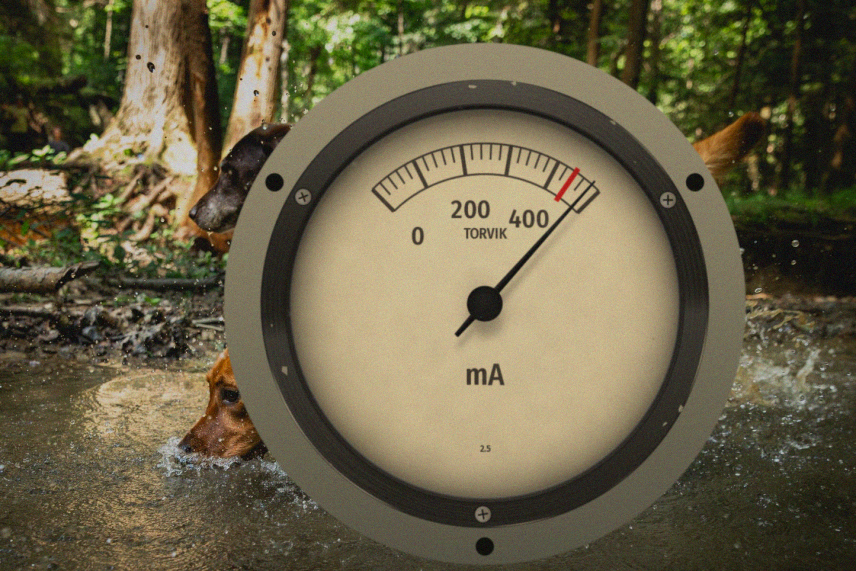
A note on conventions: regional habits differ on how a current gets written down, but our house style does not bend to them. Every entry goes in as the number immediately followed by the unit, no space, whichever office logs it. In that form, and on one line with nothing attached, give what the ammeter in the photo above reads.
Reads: 480mA
